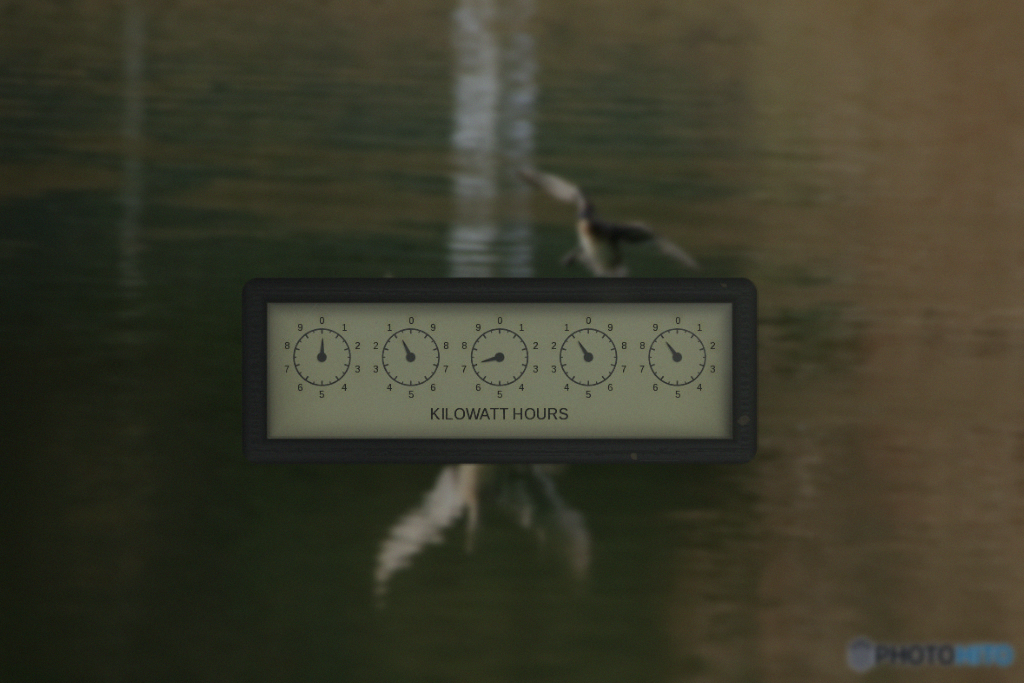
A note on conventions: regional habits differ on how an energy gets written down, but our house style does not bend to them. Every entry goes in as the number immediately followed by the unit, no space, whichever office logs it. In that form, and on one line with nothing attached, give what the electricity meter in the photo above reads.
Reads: 709kWh
